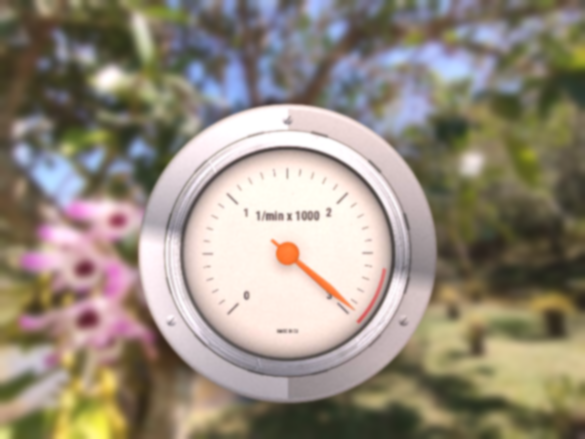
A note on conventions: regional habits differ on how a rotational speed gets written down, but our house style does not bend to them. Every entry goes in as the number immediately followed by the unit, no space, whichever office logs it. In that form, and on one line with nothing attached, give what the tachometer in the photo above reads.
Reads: 2950rpm
